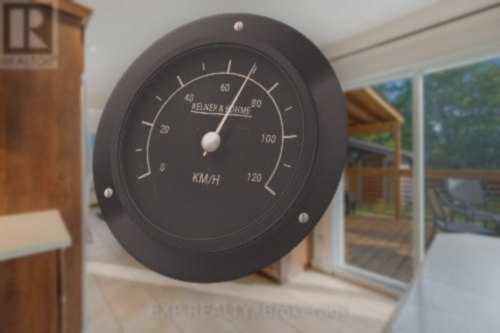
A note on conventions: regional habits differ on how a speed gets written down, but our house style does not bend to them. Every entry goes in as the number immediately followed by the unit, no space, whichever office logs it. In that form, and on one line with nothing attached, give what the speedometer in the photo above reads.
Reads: 70km/h
